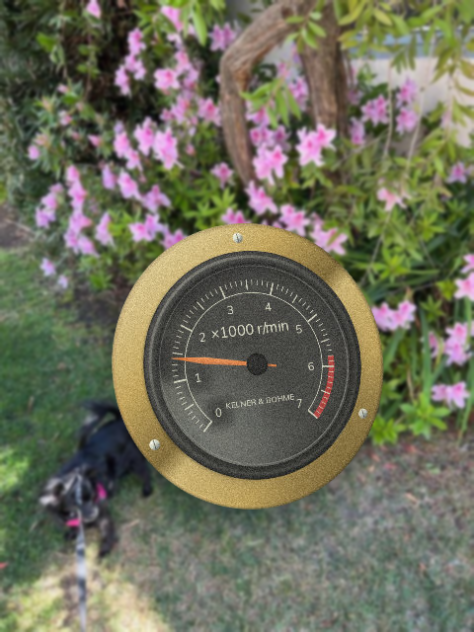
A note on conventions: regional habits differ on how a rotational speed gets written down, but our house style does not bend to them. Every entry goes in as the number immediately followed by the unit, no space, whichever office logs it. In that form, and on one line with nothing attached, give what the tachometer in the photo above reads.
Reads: 1400rpm
